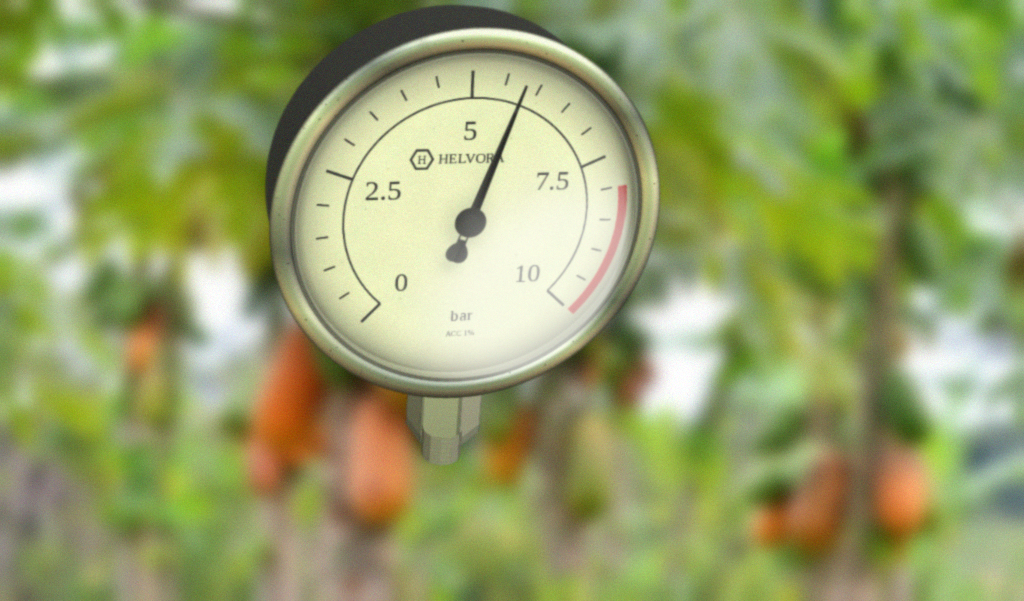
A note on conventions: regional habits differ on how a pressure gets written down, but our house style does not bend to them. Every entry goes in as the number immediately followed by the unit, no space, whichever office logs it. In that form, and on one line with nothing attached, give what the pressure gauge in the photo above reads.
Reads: 5.75bar
